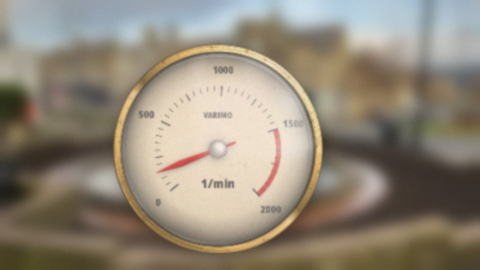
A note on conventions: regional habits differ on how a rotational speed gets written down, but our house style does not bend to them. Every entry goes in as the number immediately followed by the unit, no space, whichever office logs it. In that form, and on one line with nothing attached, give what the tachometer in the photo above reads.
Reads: 150rpm
